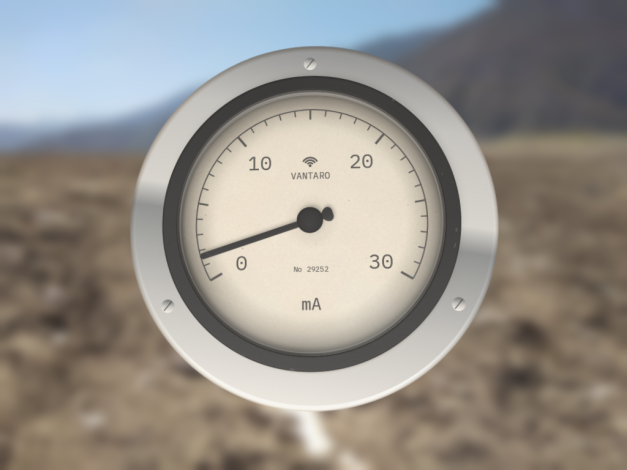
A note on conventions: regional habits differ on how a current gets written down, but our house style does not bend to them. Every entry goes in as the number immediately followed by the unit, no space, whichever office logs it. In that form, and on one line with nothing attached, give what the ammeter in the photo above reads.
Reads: 1.5mA
